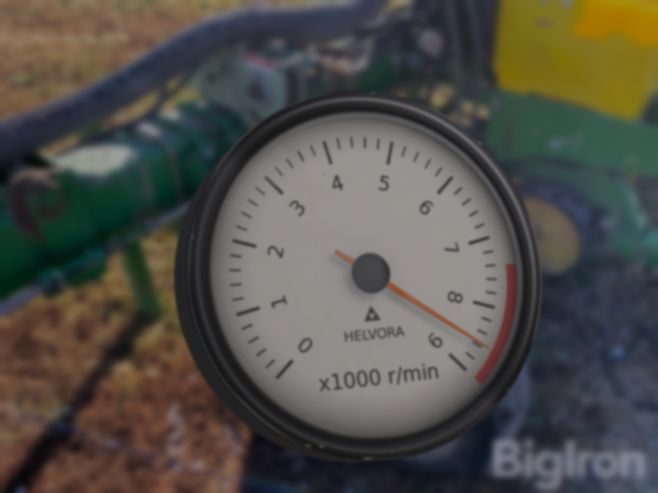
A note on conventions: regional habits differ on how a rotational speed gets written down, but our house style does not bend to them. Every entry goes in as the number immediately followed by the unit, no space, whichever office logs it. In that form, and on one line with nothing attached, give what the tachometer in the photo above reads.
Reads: 8600rpm
